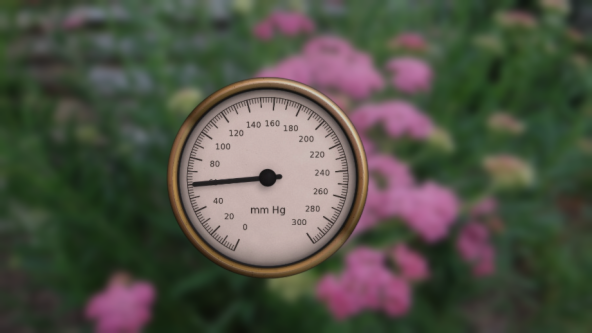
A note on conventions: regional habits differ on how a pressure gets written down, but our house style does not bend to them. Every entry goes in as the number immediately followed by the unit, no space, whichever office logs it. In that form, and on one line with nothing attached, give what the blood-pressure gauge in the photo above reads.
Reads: 60mmHg
